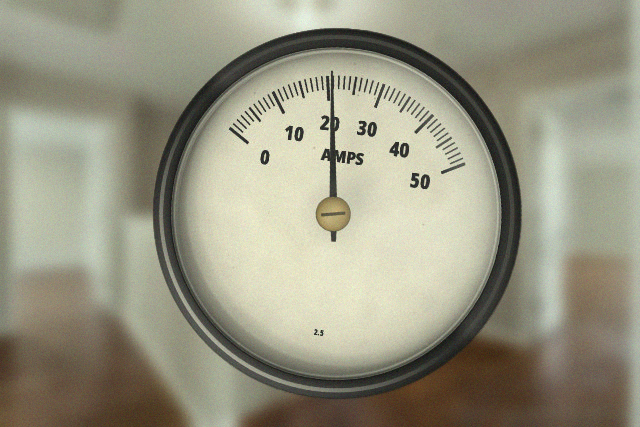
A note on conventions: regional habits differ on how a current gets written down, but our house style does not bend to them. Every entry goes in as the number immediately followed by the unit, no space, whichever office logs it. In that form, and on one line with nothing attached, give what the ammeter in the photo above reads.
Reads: 21A
